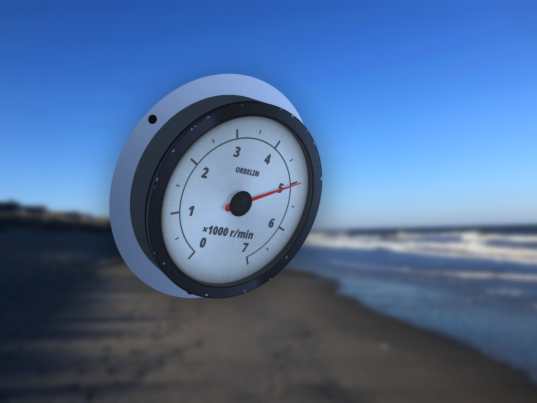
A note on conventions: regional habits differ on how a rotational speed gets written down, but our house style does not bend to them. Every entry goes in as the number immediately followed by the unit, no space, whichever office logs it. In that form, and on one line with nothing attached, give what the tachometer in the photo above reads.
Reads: 5000rpm
